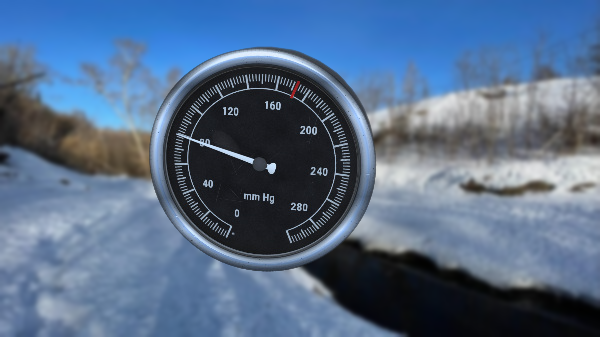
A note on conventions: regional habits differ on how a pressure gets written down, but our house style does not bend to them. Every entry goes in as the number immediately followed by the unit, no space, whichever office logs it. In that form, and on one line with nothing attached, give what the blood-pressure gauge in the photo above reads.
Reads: 80mmHg
